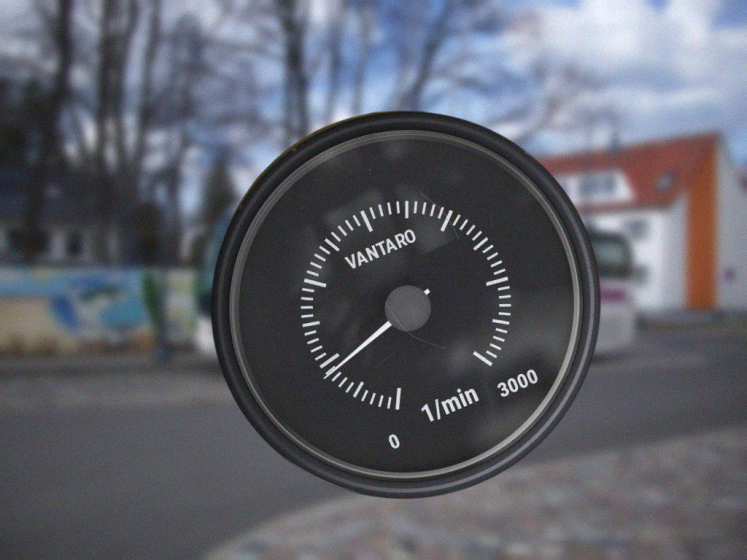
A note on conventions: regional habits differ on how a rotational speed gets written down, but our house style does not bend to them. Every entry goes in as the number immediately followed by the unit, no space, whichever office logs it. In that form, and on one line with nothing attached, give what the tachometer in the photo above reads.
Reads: 450rpm
